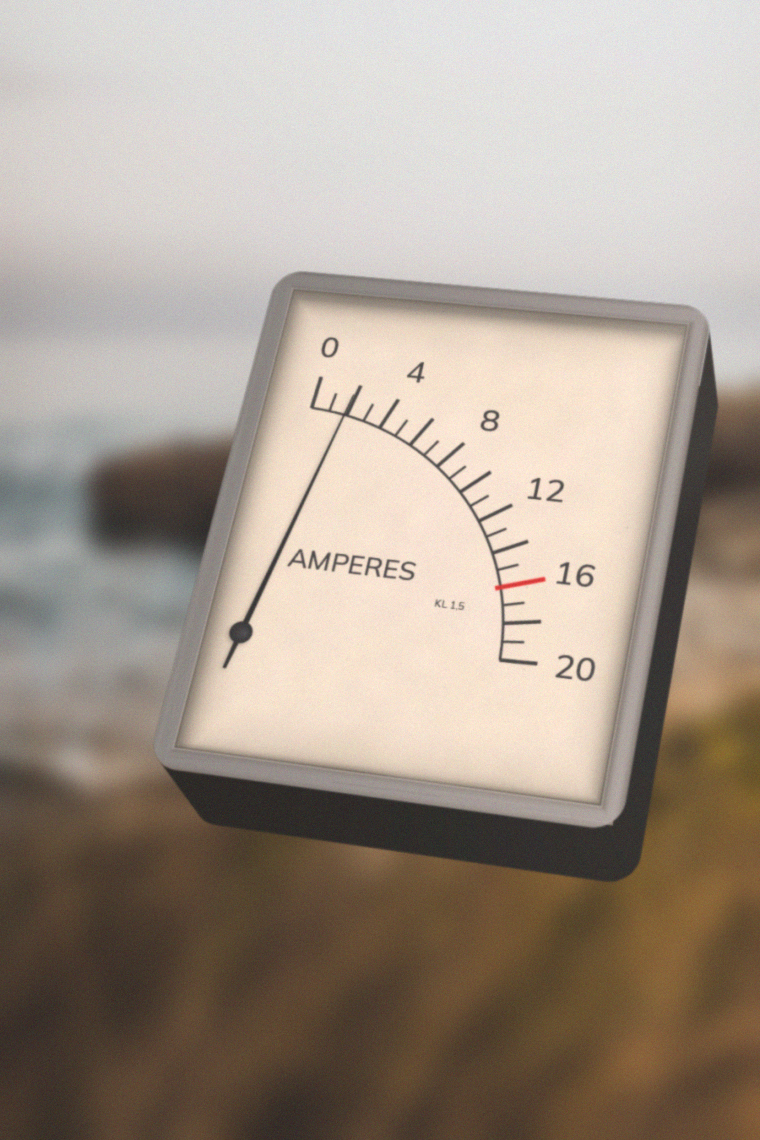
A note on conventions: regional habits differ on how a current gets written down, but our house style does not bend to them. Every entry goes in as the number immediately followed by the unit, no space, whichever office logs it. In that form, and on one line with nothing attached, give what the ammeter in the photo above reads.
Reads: 2A
